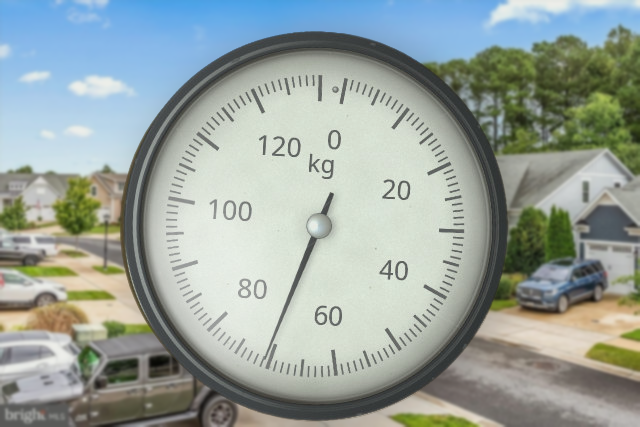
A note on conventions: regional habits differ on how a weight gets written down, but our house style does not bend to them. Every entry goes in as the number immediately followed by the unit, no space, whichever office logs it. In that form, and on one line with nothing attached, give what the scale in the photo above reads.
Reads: 71kg
